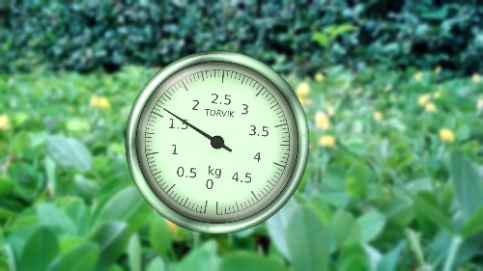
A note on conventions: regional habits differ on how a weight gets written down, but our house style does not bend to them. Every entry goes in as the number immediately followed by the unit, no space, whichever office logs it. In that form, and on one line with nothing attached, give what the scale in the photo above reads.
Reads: 1.6kg
